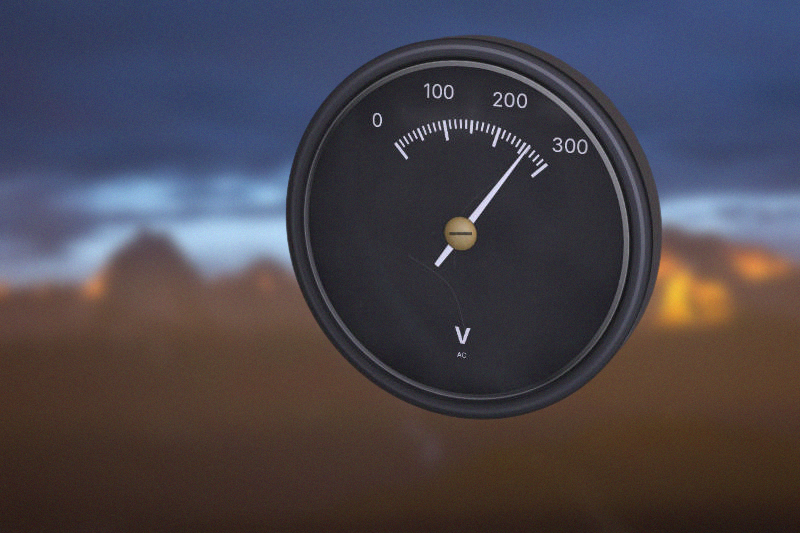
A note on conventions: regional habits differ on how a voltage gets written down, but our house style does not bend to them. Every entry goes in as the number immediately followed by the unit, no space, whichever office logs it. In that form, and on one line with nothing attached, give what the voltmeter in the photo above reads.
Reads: 260V
